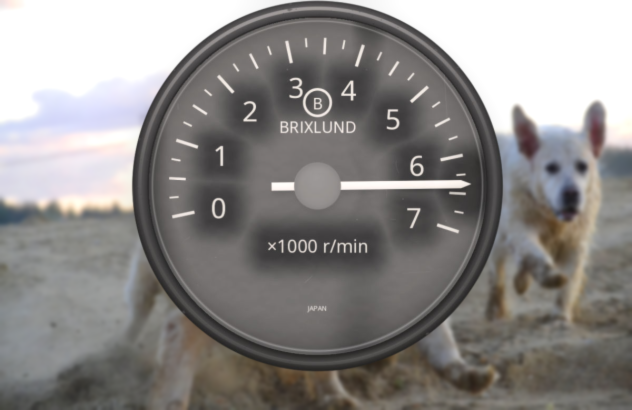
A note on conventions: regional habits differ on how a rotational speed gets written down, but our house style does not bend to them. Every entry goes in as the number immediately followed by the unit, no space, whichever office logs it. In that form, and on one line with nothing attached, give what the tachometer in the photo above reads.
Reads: 6375rpm
